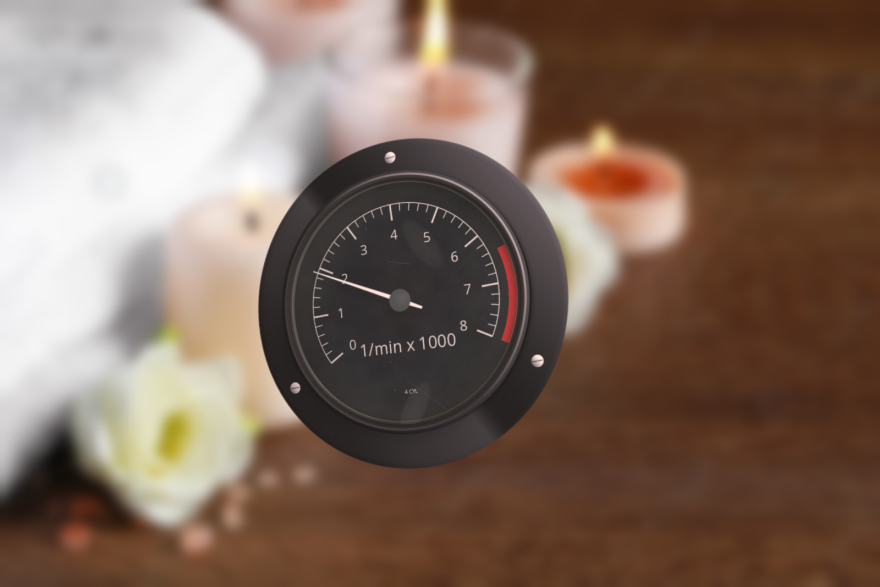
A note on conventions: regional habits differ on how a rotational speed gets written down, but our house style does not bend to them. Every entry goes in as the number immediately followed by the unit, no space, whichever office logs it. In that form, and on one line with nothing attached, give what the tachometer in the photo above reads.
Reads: 1900rpm
